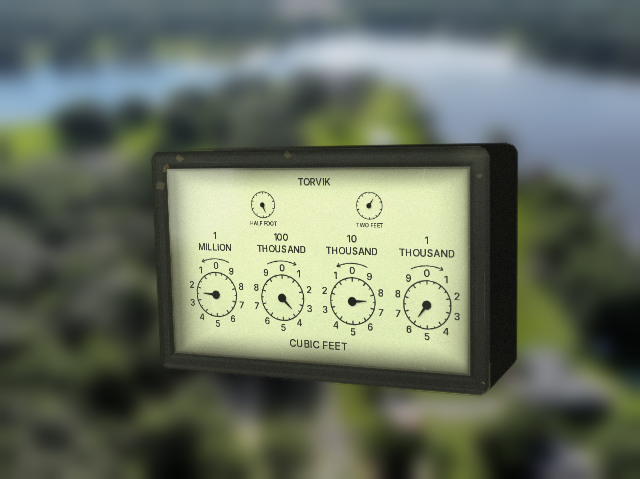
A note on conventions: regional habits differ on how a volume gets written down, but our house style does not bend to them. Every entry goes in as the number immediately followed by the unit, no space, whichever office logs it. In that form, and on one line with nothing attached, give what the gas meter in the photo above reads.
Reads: 237600ft³
